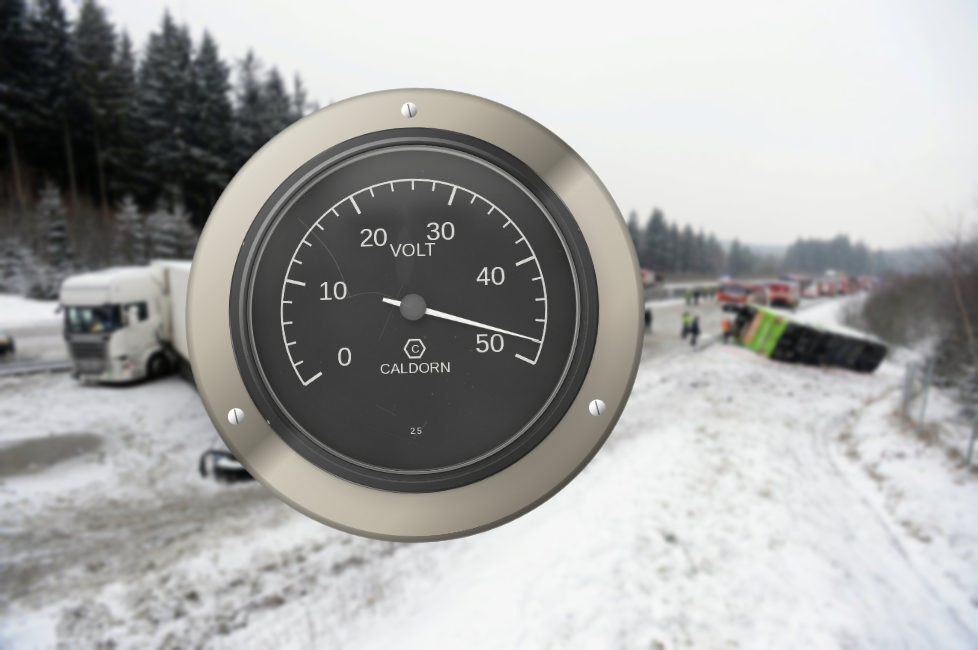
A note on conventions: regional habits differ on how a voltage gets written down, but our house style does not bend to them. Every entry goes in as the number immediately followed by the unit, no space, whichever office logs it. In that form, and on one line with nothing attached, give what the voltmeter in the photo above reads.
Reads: 48V
